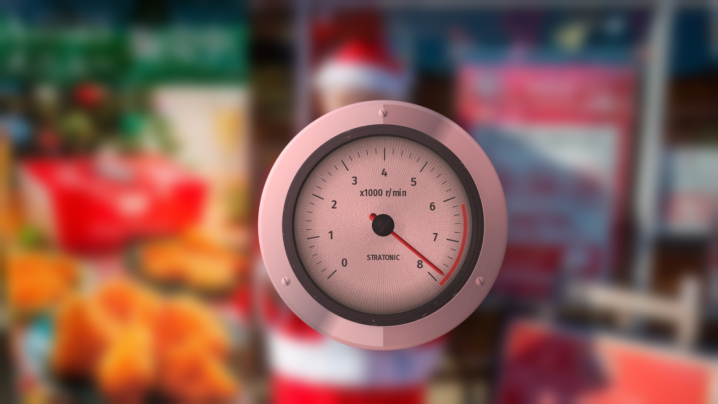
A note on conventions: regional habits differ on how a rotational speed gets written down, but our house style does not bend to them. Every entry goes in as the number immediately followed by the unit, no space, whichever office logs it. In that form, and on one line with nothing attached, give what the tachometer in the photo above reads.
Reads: 7800rpm
